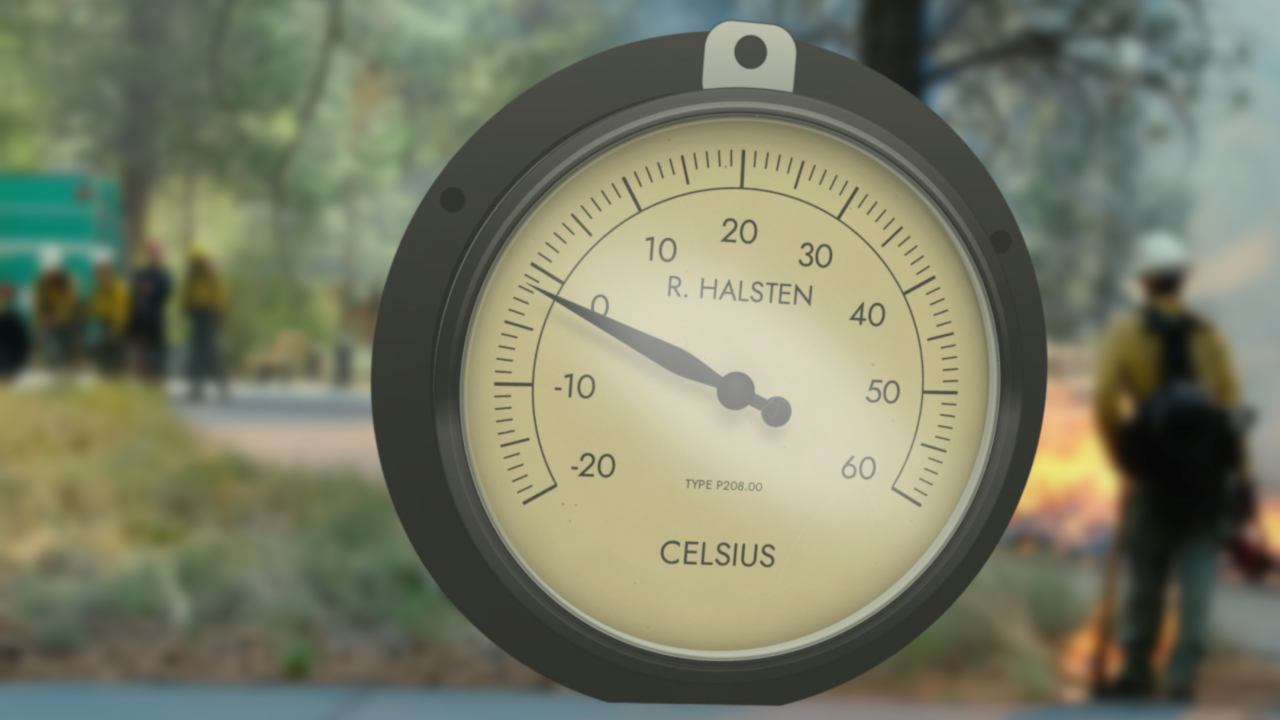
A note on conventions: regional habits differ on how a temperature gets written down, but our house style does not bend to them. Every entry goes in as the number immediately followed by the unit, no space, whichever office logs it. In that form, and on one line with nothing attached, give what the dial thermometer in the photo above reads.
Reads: -1.5°C
